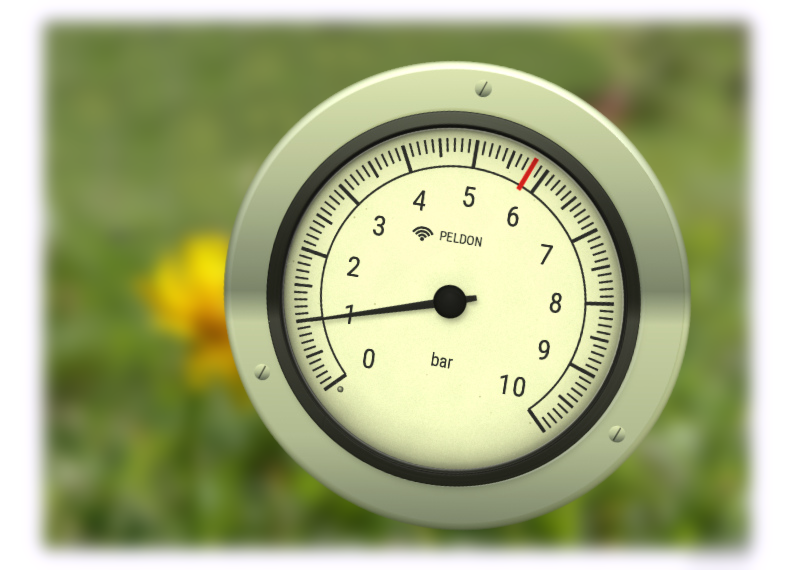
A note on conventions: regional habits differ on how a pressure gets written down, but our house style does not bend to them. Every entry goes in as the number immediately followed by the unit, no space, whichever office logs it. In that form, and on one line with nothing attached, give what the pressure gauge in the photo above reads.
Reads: 1bar
